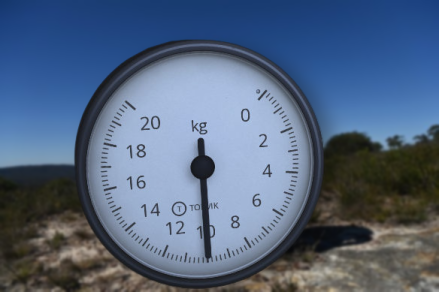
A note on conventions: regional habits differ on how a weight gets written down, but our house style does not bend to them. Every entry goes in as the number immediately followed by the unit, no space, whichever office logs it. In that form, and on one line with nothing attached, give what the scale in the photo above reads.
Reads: 10kg
